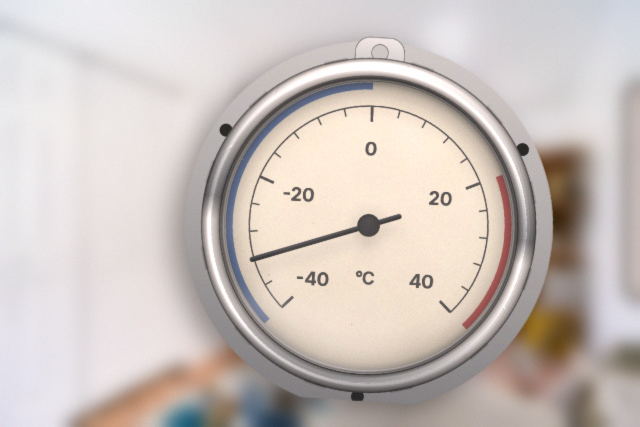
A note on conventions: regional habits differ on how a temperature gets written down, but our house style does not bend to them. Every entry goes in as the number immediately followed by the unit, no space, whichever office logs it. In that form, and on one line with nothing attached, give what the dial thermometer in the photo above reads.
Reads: -32°C
